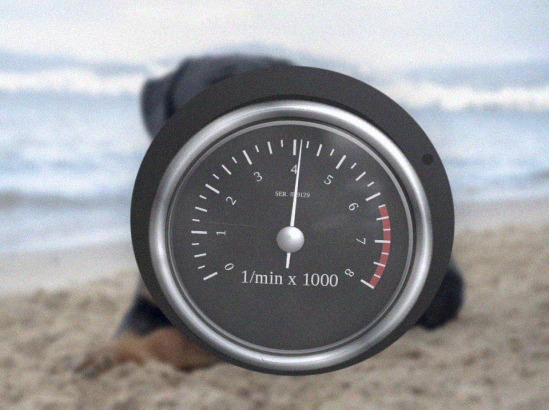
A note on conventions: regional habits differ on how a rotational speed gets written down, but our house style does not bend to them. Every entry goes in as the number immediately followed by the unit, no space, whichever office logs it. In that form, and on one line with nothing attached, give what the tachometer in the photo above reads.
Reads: 4125rpm
